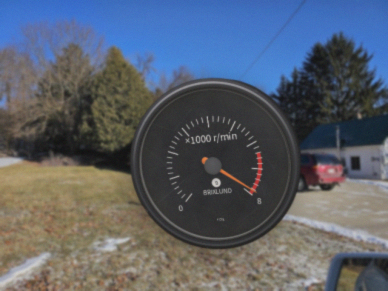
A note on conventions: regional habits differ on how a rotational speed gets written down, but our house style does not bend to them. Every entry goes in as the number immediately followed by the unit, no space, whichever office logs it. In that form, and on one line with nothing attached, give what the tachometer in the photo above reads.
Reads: 7800rpm
